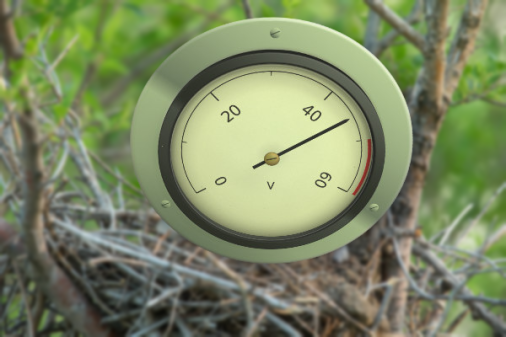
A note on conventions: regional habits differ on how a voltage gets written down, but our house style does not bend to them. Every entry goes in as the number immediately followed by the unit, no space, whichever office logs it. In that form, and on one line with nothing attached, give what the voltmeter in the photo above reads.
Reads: 45V
